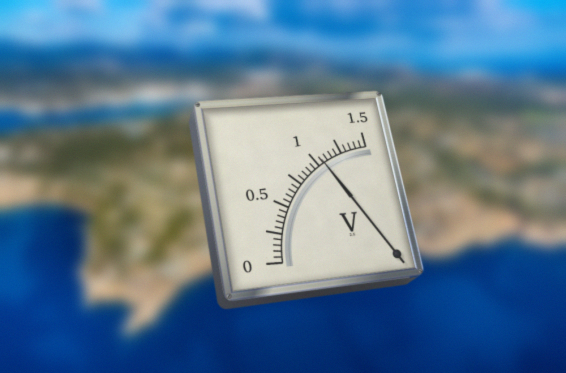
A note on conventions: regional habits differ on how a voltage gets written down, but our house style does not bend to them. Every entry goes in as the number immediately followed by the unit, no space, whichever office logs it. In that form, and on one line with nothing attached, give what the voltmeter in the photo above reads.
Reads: 1.05V
